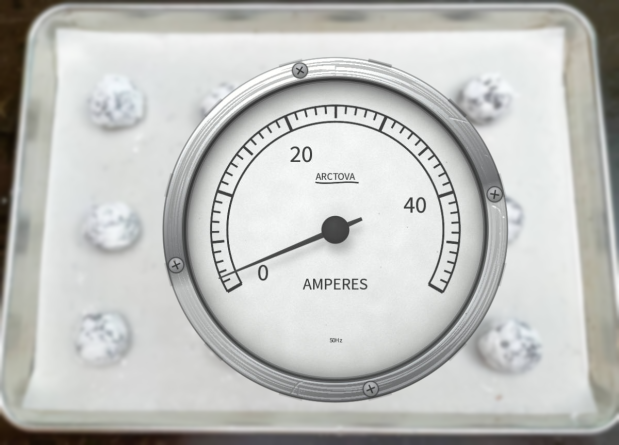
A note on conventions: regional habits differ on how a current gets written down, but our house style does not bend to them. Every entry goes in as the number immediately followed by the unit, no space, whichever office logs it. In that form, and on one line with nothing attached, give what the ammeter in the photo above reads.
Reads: 1.5A
